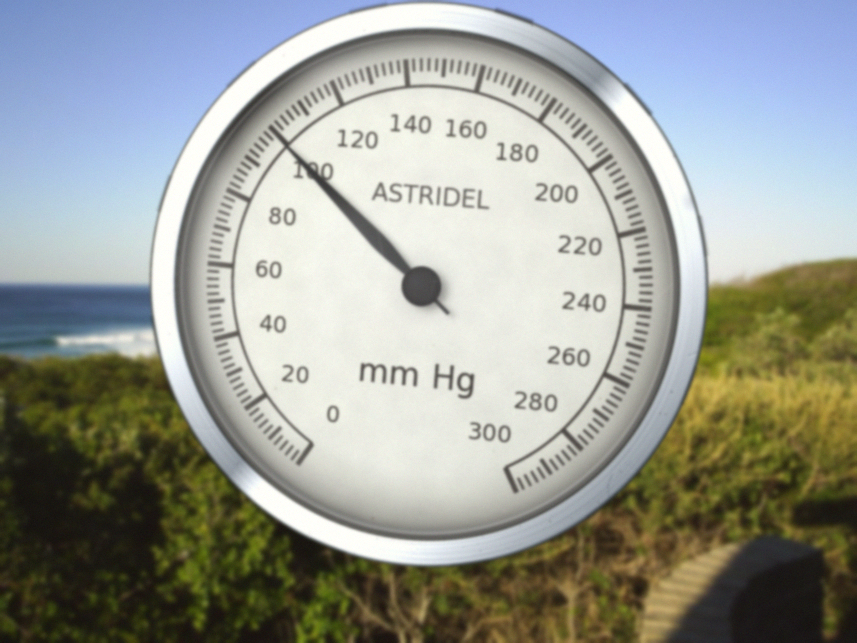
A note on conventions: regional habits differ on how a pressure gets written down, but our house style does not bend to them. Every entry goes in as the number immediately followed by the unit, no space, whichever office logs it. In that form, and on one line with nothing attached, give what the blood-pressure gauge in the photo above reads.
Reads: 100mmHg
